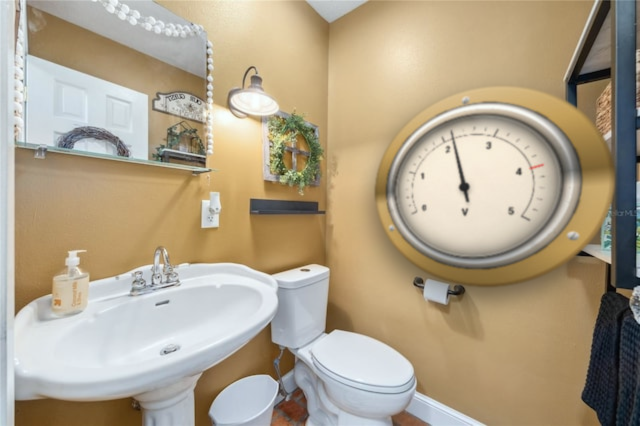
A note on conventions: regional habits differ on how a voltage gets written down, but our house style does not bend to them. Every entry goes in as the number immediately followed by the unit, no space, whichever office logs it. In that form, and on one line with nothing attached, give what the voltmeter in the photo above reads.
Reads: 2.2V
